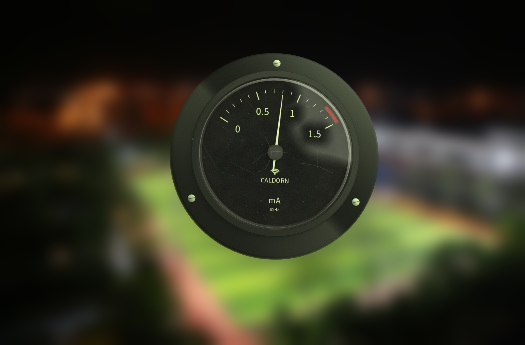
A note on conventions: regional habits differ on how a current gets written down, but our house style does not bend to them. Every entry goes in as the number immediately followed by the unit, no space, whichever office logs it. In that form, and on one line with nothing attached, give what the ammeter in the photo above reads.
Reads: 0.8mA
